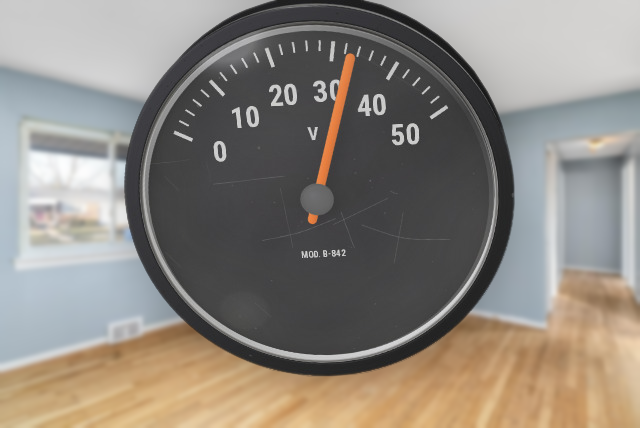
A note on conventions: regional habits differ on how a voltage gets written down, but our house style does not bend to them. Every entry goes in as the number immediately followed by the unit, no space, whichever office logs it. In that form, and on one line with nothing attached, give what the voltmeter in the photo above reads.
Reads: 33V
